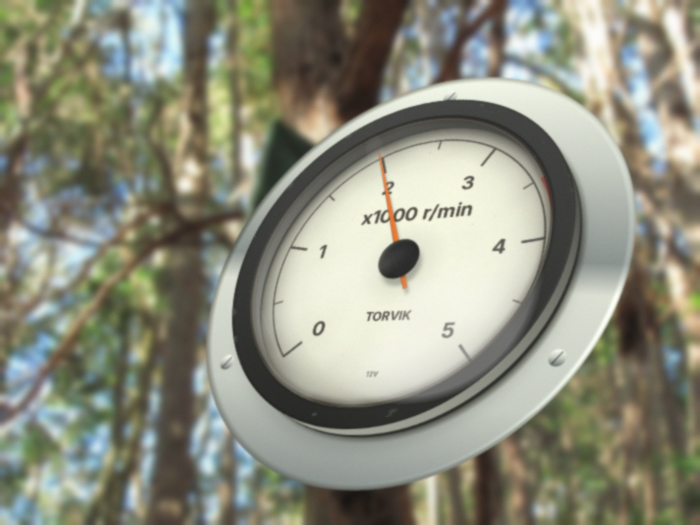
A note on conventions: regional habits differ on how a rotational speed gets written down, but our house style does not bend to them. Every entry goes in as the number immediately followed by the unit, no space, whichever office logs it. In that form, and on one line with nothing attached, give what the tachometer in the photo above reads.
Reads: 2000rpm
